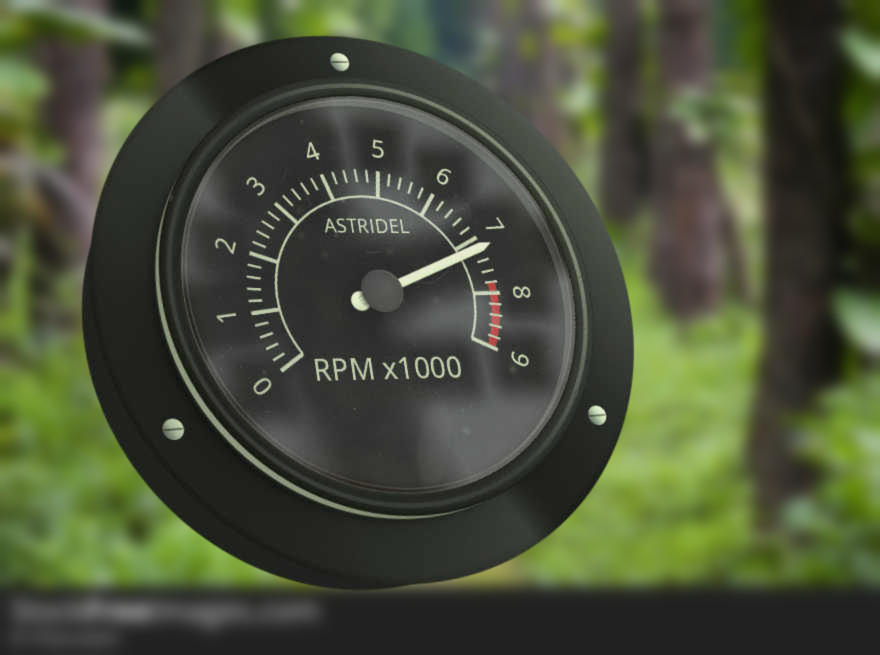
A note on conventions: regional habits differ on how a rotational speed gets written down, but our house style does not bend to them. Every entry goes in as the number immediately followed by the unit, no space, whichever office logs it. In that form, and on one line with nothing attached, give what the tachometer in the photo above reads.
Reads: 7200rpm
